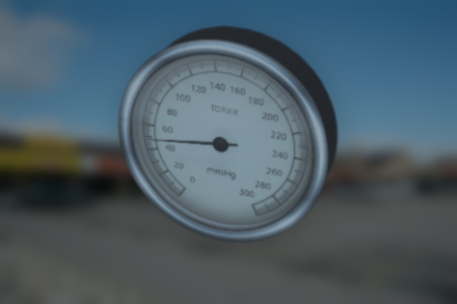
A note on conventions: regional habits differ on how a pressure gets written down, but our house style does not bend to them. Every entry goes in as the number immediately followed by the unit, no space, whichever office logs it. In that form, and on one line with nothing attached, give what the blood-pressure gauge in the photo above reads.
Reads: 50mmHg
